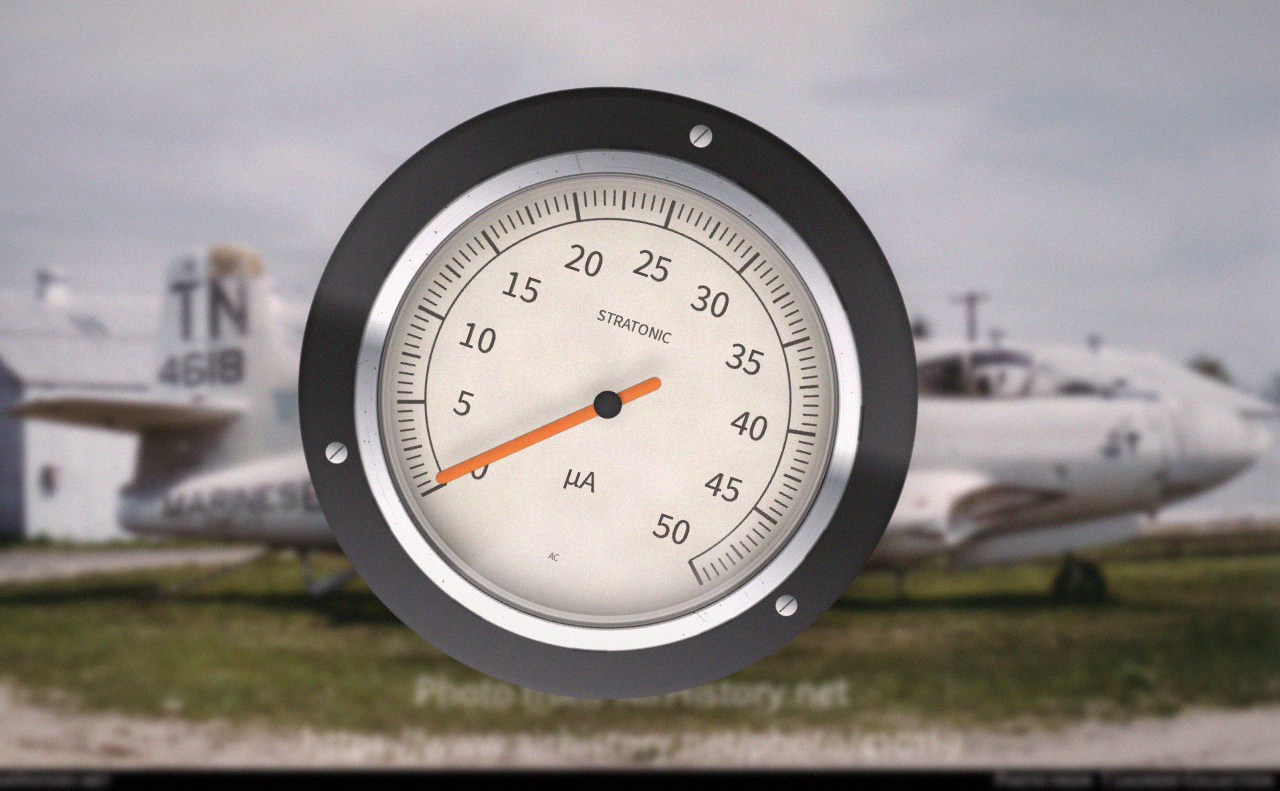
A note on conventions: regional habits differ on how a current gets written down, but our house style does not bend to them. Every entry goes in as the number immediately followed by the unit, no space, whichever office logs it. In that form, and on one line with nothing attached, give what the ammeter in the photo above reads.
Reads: 0.5µA
